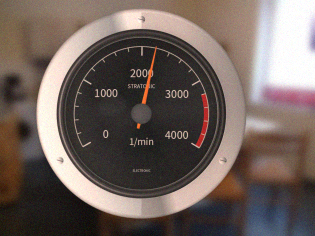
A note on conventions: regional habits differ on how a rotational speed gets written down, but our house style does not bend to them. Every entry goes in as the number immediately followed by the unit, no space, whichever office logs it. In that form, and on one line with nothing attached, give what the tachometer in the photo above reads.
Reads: 2200rpm
